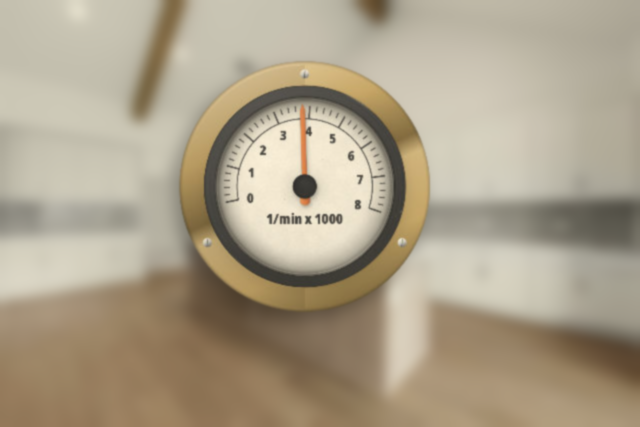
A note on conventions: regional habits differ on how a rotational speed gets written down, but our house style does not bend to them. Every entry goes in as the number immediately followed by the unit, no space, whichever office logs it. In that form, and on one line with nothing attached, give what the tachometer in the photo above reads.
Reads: 3800rpm
